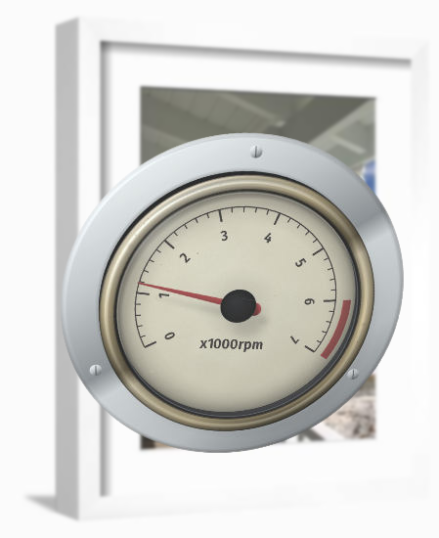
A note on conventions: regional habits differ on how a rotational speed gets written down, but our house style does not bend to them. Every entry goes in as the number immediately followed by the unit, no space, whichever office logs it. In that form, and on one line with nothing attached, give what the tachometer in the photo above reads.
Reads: 1200rpm
